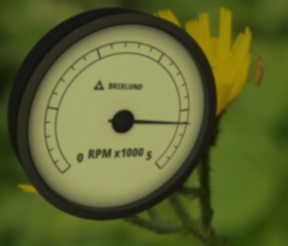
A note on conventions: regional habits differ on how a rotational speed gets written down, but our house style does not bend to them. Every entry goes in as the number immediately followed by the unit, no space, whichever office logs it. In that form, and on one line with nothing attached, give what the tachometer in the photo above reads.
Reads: 4200rpm
